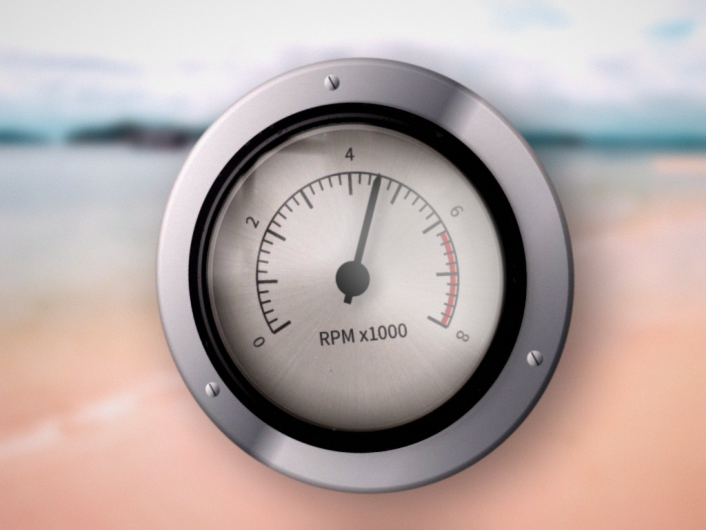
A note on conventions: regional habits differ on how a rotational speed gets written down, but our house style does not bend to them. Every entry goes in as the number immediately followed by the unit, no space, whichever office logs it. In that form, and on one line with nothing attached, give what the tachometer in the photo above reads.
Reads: 4600rpm
